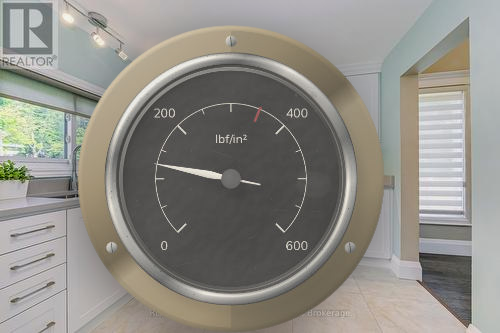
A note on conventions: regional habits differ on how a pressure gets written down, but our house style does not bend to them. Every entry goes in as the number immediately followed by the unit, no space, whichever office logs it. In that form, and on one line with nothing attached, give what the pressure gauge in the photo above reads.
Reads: 125psi
